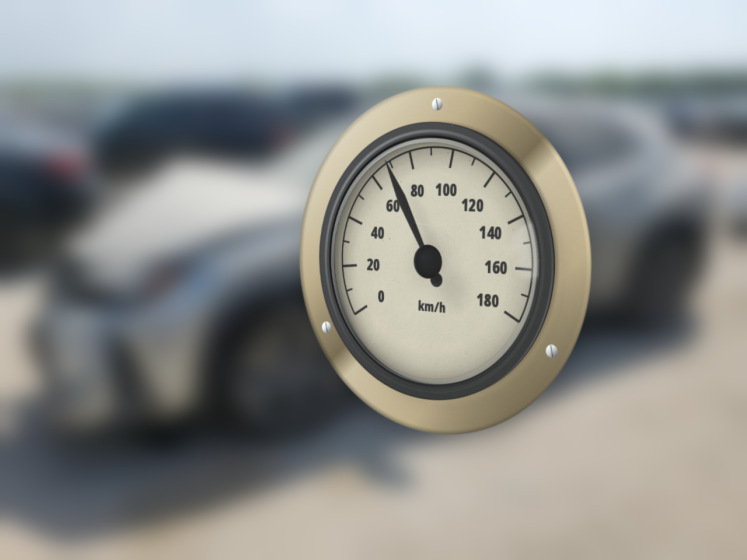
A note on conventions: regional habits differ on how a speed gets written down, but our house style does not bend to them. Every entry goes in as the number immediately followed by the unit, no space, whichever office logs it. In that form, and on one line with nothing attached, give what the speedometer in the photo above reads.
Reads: 70km/h
